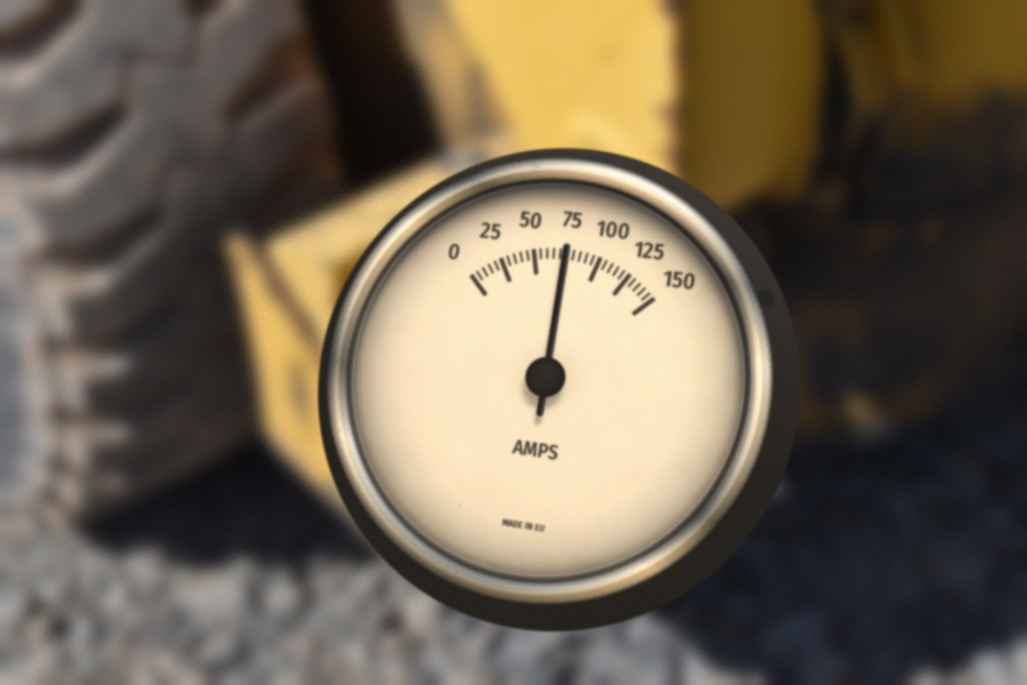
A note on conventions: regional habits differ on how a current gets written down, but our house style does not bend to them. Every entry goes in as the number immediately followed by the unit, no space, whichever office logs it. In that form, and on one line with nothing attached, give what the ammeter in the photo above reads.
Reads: 75A
